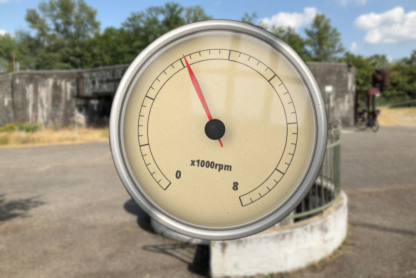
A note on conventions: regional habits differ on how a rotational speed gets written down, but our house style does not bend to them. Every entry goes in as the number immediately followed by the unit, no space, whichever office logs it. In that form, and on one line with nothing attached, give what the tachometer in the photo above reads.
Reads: 3100rpm
